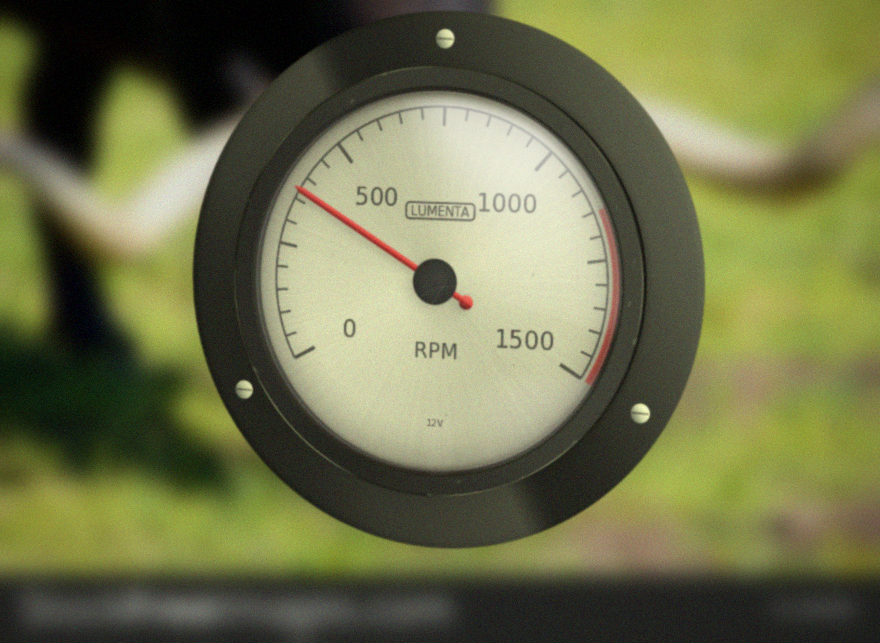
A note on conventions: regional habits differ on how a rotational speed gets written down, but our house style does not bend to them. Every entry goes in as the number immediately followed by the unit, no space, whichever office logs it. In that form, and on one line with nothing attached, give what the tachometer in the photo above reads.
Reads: 375rpm
